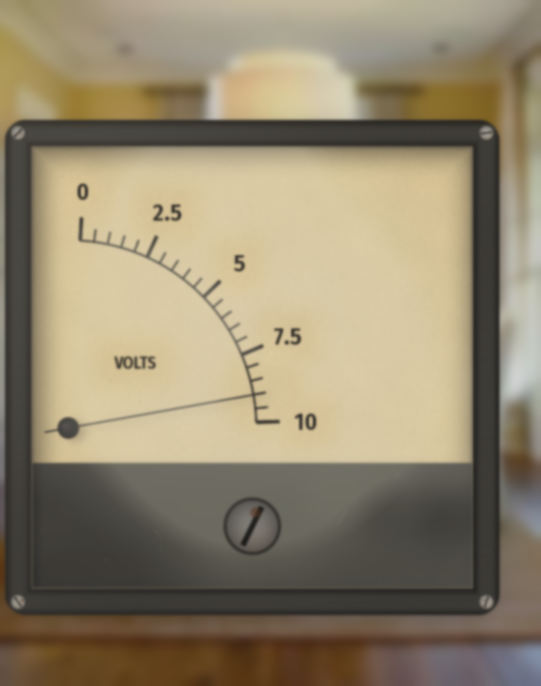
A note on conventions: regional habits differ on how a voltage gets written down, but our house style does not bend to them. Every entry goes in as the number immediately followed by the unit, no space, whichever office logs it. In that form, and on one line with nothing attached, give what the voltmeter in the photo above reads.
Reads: 9V
